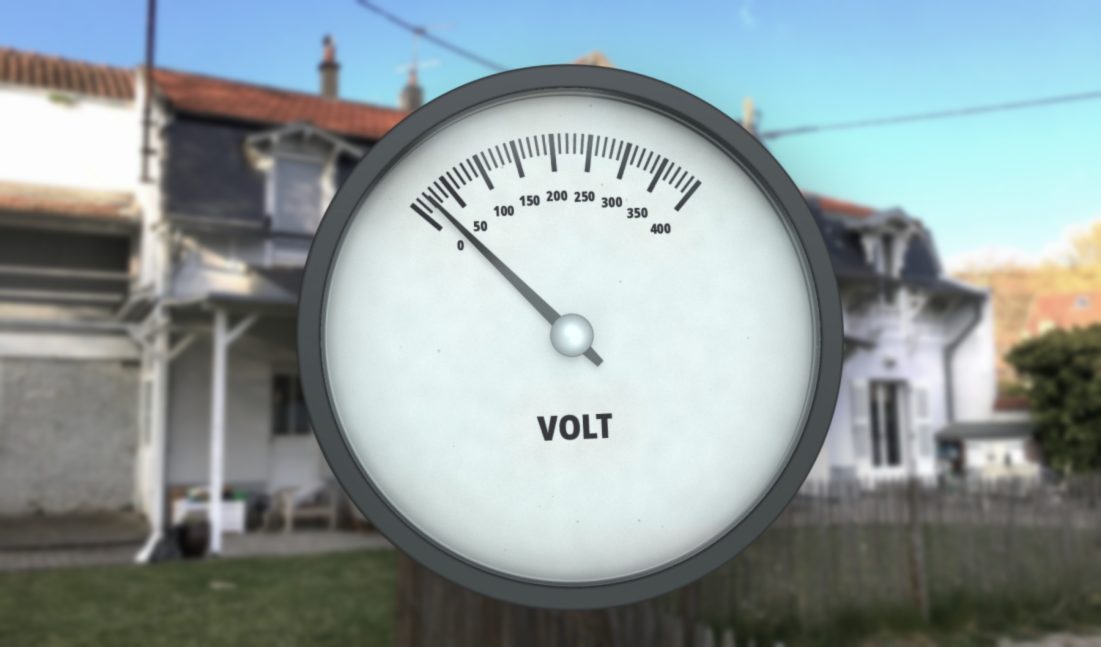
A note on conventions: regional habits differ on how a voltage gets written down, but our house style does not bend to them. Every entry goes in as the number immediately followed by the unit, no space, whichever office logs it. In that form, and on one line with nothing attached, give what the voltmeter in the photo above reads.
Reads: 20V
